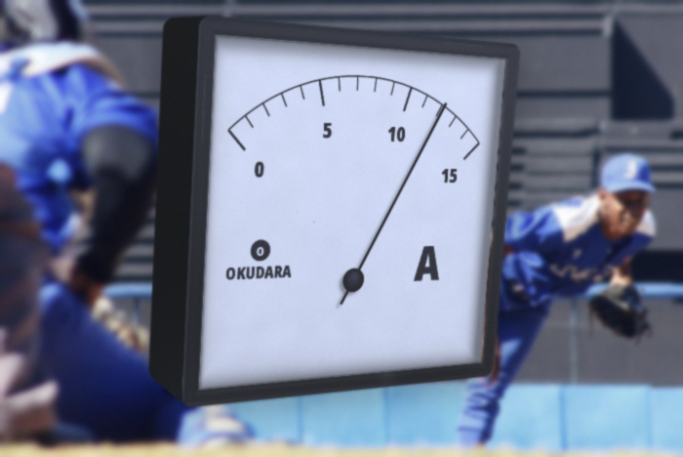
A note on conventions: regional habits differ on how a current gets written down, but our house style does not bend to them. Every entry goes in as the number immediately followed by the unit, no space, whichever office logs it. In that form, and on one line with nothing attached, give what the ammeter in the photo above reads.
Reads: 12A
